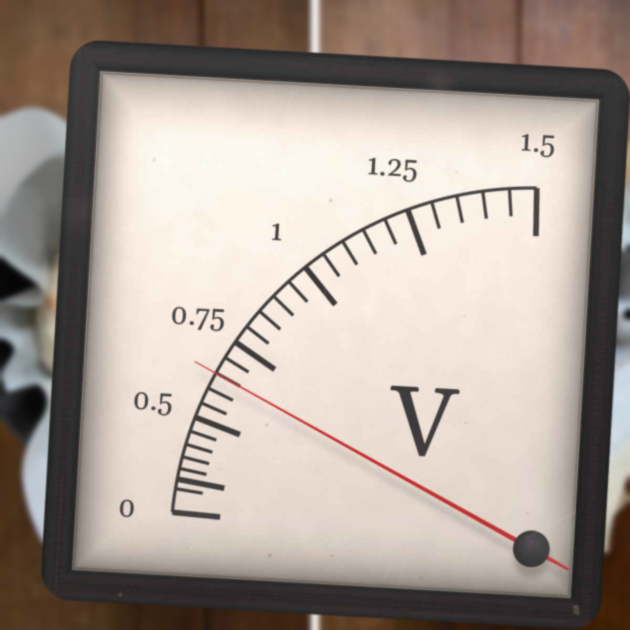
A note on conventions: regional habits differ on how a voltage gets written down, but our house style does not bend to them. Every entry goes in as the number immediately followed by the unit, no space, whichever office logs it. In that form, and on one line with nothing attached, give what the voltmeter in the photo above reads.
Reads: 0.65V
